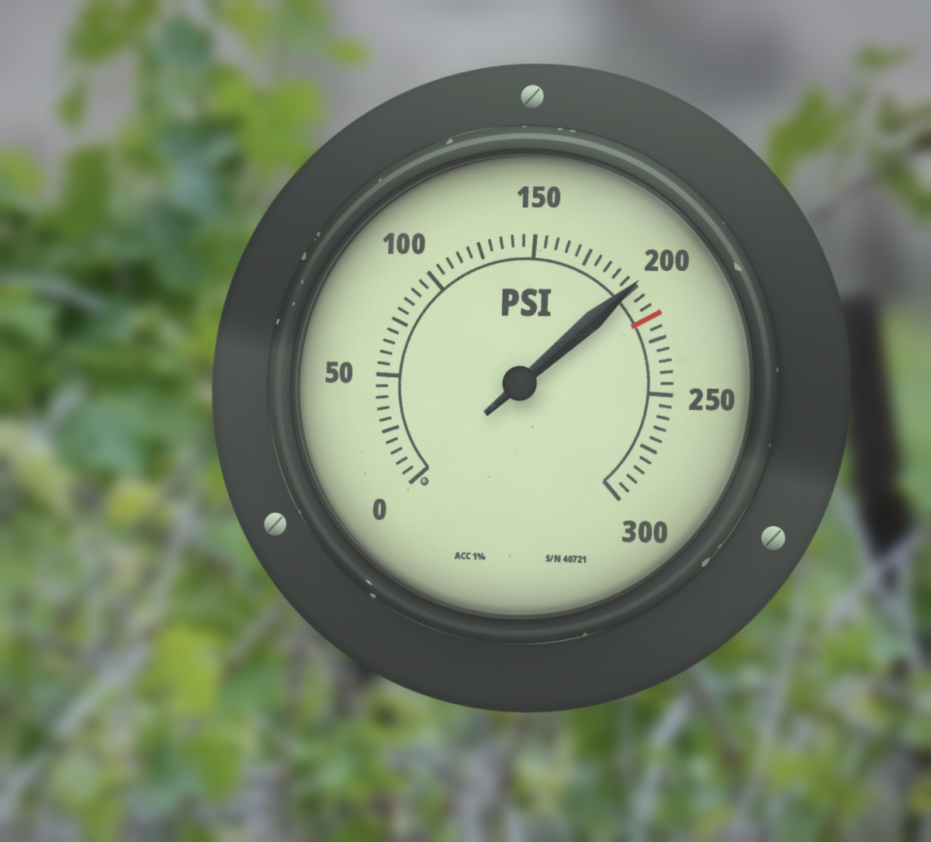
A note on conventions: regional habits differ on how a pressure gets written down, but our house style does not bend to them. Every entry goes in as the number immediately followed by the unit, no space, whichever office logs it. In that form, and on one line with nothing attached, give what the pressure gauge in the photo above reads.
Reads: 200psi
